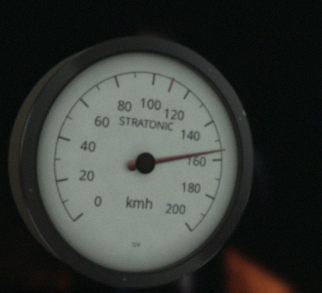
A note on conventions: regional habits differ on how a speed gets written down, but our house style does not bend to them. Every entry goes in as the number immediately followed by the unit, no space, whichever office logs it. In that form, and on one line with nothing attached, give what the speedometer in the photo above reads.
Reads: 155km/h
